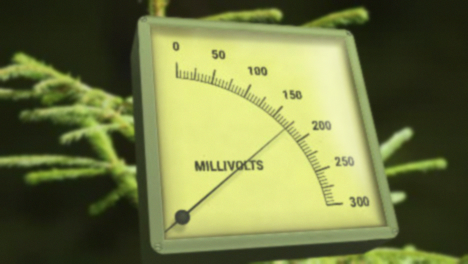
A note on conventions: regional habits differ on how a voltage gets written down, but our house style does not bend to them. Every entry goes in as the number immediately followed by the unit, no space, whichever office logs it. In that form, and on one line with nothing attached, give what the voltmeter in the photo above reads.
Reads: 175mV
